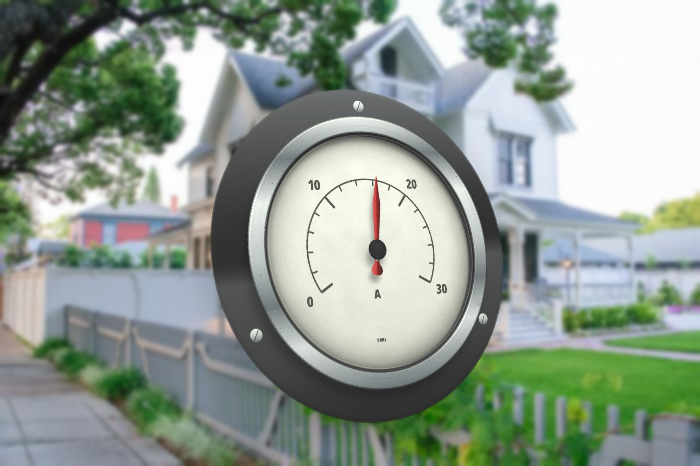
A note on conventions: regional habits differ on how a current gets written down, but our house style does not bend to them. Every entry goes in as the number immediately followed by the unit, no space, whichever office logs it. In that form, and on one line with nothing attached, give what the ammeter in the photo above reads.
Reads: 16A
